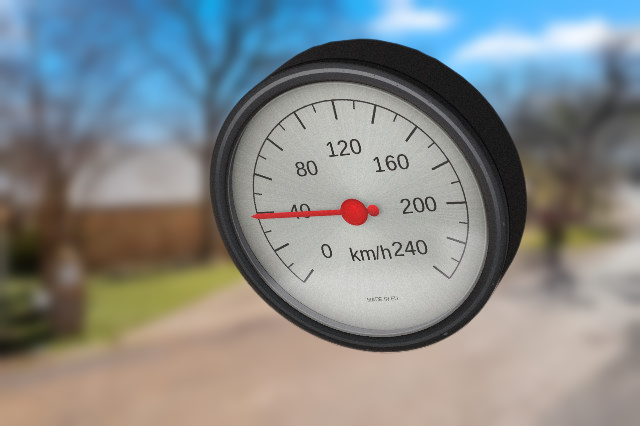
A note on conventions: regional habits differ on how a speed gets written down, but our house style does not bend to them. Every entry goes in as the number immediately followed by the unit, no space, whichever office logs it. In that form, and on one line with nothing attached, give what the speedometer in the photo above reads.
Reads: 40km/h
